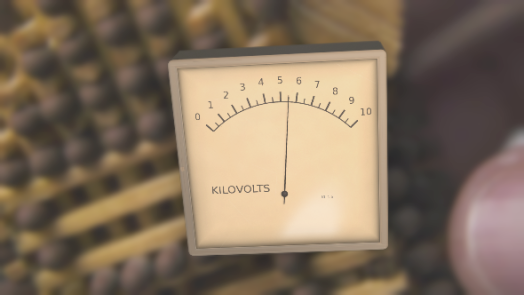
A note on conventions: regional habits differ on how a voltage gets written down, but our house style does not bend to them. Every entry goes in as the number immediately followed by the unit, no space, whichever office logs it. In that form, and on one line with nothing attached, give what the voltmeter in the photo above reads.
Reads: 5.5kV
